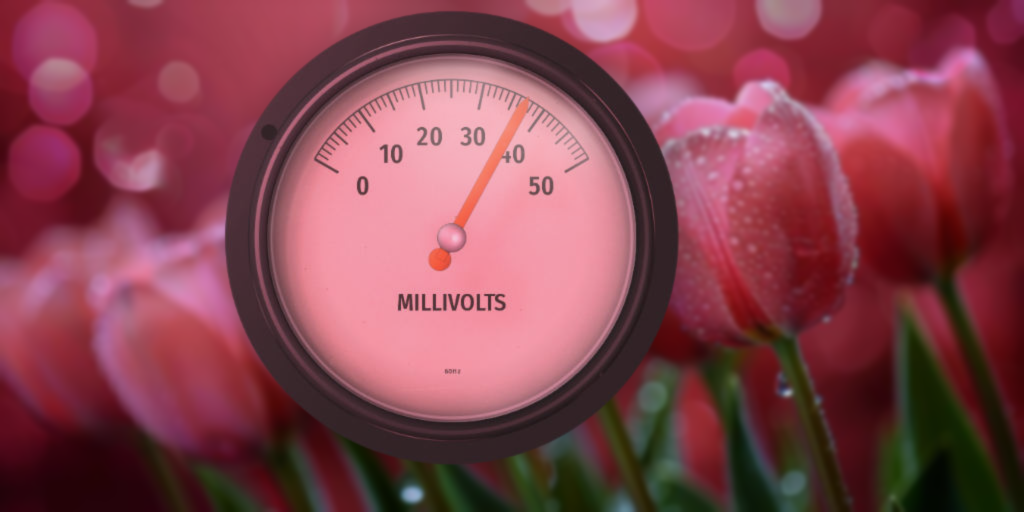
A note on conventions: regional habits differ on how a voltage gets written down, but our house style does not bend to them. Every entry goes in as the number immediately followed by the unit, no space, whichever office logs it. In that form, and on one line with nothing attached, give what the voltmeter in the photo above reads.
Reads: 37mV
